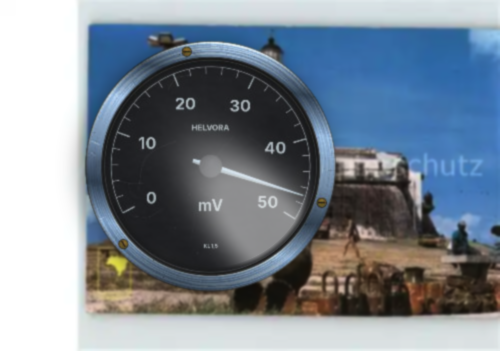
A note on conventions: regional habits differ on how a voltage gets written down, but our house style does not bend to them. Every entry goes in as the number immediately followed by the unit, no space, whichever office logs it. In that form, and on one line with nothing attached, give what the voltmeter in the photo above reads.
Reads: 47mV
